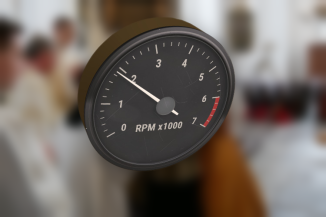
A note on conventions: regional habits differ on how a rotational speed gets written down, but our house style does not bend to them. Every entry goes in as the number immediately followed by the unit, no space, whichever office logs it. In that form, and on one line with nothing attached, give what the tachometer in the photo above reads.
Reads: 1900rpm
